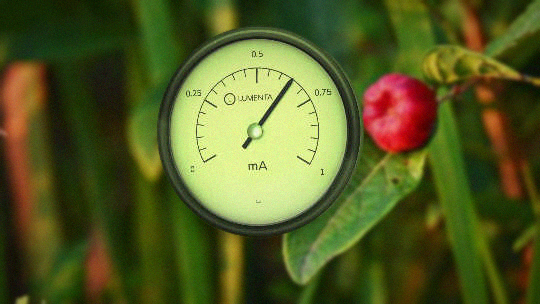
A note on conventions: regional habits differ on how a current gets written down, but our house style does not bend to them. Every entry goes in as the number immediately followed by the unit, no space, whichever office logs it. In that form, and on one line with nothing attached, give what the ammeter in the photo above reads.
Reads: 0.65mA
